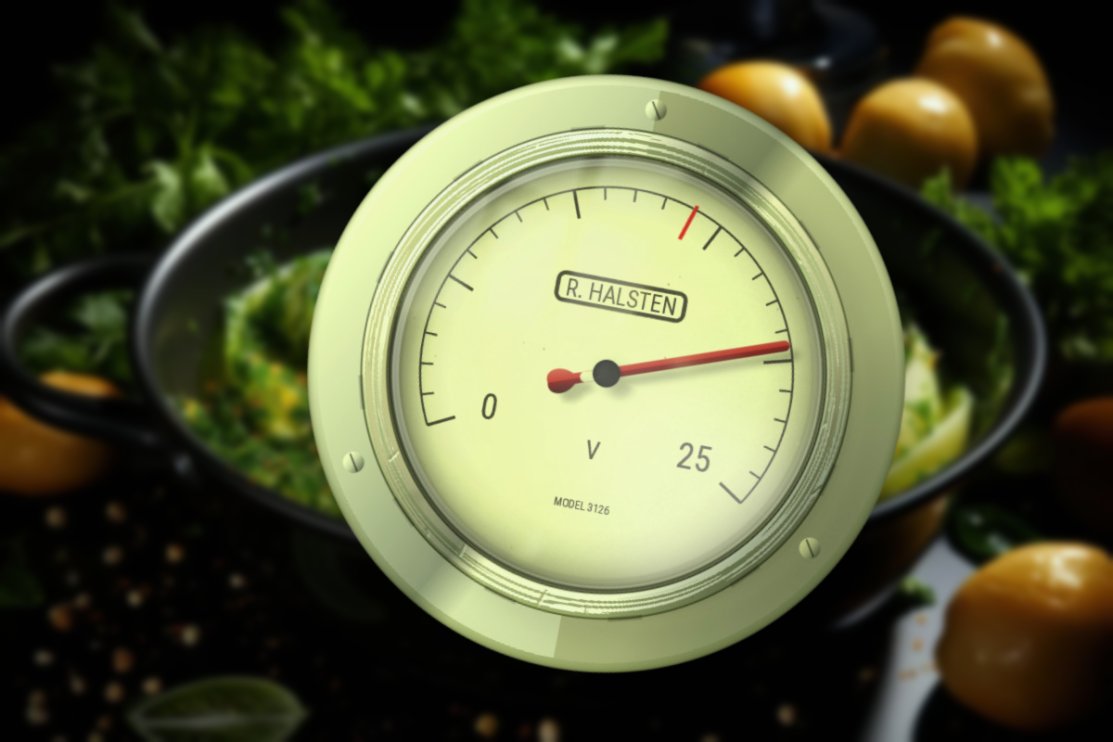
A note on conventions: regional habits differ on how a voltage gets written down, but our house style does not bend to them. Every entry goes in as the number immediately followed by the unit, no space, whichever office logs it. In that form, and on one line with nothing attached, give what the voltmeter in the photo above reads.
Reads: 19.5V
